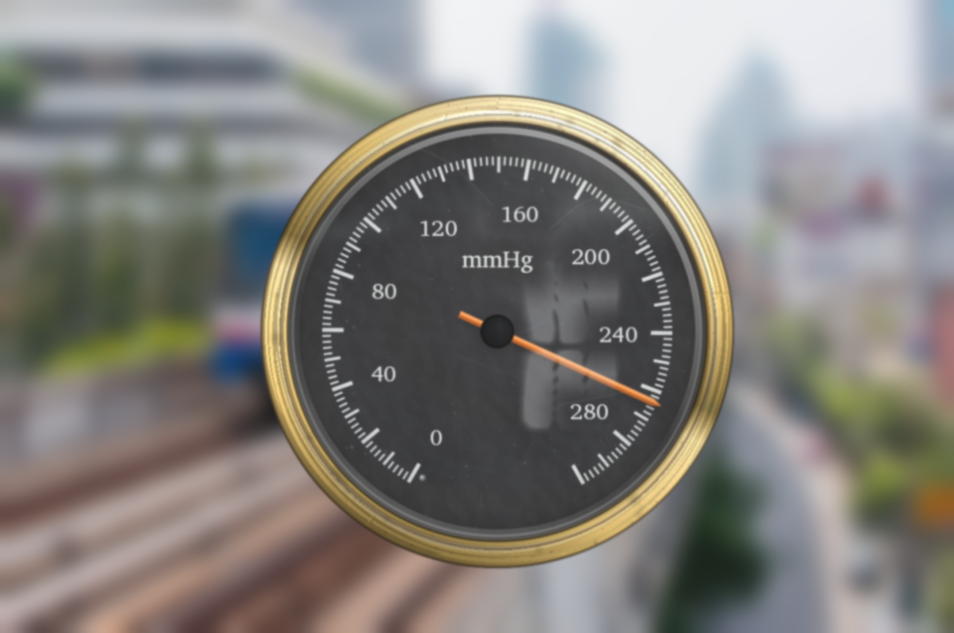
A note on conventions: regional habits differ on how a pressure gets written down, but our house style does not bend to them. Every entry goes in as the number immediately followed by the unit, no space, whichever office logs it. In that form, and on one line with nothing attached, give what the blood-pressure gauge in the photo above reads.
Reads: 264mmHg
